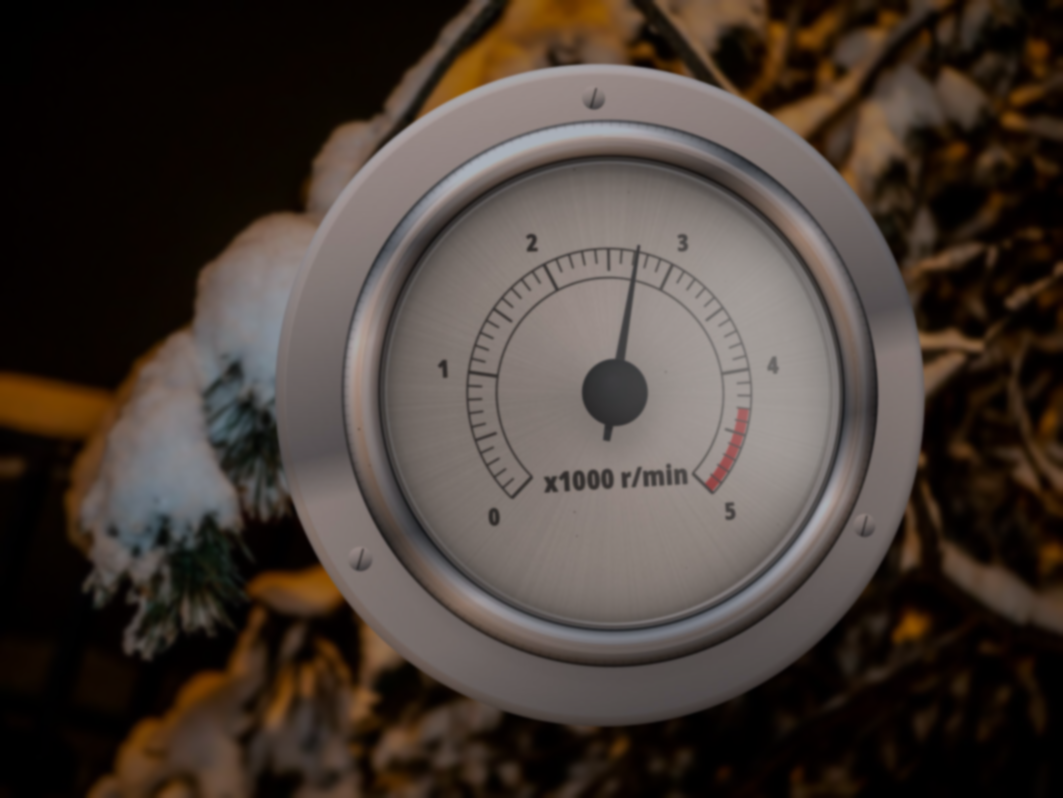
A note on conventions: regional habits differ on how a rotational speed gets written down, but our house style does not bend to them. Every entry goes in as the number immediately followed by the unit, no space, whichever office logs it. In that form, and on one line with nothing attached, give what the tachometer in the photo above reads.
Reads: 2700rpm
